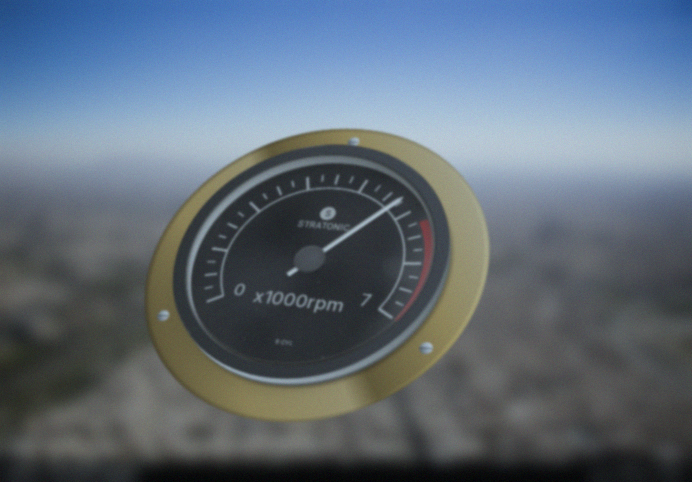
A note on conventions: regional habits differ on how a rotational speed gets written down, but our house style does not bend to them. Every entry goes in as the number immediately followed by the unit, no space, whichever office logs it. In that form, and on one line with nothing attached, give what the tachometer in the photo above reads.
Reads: 4750rpm
